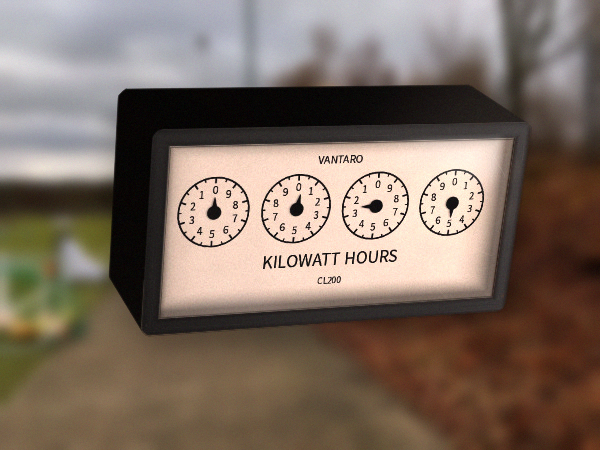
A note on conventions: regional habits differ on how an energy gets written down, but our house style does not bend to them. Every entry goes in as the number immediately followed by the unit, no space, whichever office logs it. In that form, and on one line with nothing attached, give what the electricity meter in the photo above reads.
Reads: 25kWh
